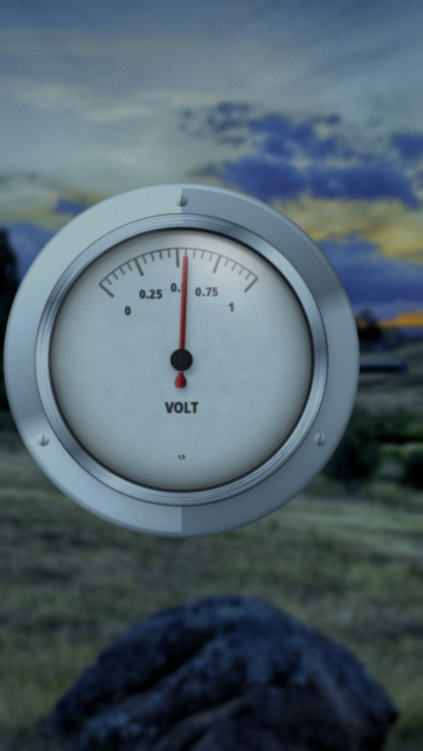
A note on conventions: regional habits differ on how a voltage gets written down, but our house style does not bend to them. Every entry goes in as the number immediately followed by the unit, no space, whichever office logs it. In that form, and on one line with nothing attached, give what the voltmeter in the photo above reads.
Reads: 0.55V
